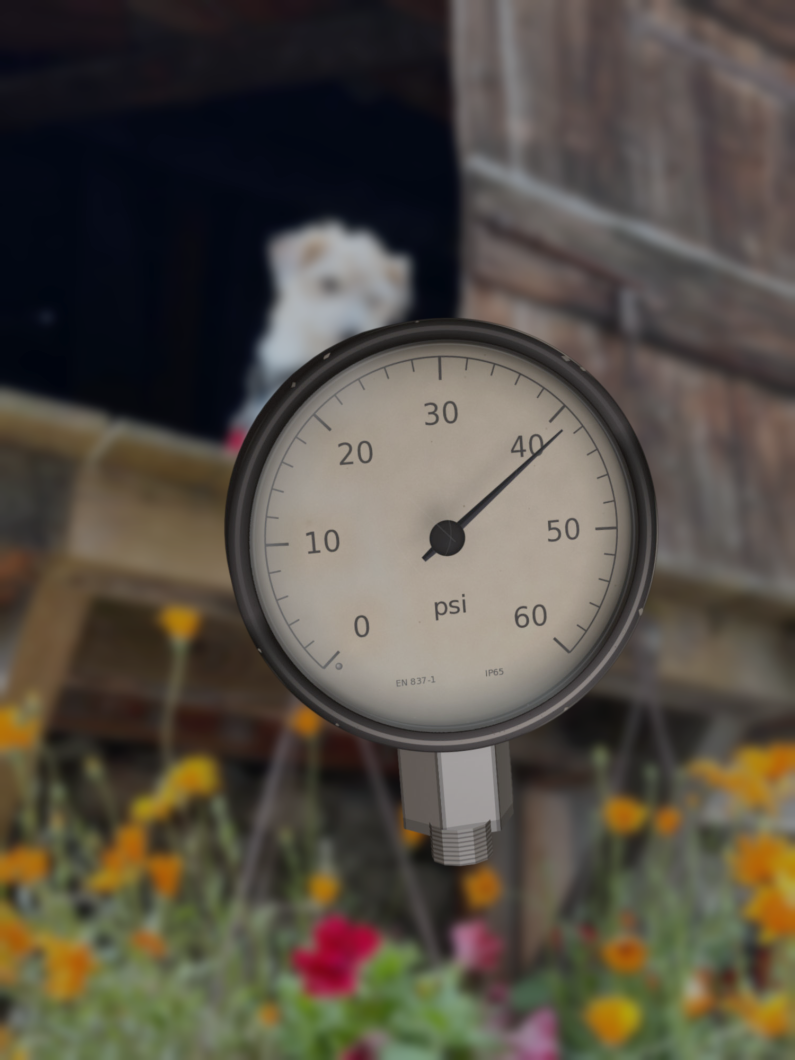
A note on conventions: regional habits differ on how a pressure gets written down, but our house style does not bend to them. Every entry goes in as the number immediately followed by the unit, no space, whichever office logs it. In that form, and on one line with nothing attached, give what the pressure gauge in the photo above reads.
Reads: 41psi
